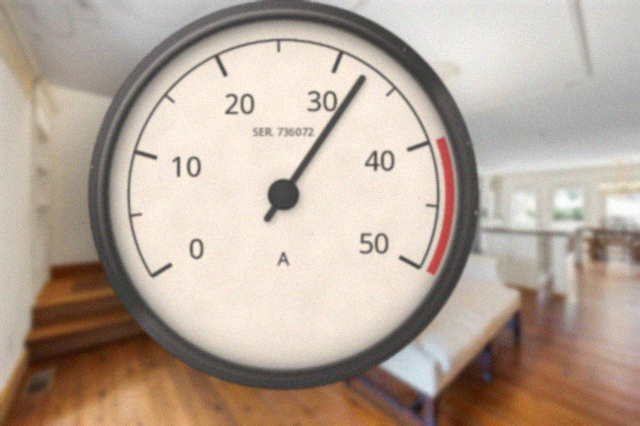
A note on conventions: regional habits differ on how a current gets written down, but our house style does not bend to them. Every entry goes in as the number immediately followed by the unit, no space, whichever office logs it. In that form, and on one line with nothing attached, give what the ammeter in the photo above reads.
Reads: 32.5A
